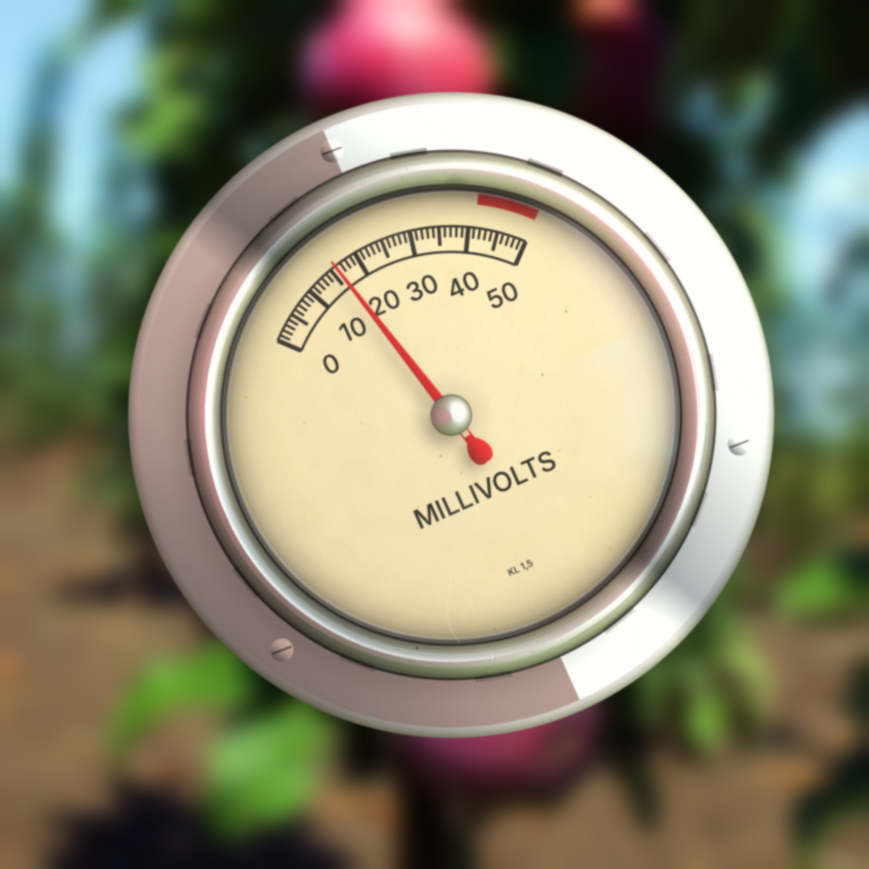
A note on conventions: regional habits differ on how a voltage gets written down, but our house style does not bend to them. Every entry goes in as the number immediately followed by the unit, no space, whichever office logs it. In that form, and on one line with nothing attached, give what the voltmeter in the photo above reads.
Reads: 16mV
